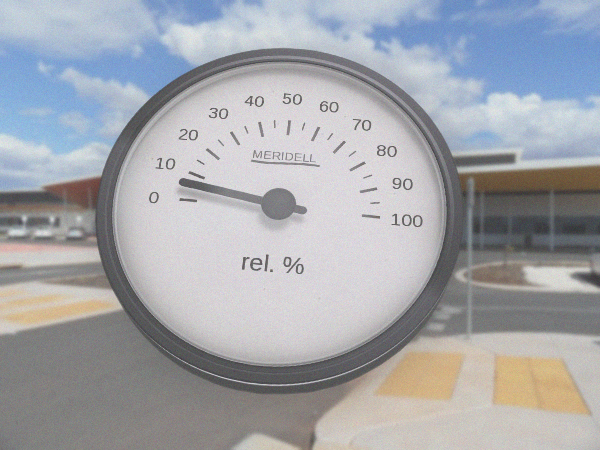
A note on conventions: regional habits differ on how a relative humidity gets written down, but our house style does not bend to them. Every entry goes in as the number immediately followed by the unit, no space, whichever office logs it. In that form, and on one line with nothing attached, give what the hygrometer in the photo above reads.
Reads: 5%
